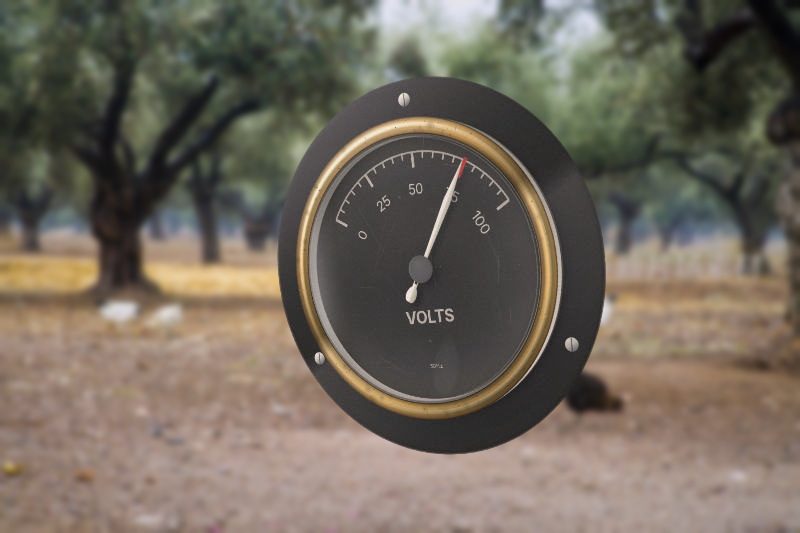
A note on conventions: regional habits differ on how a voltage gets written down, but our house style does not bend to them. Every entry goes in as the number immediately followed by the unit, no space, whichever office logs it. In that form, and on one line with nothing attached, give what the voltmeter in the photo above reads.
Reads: 75V
